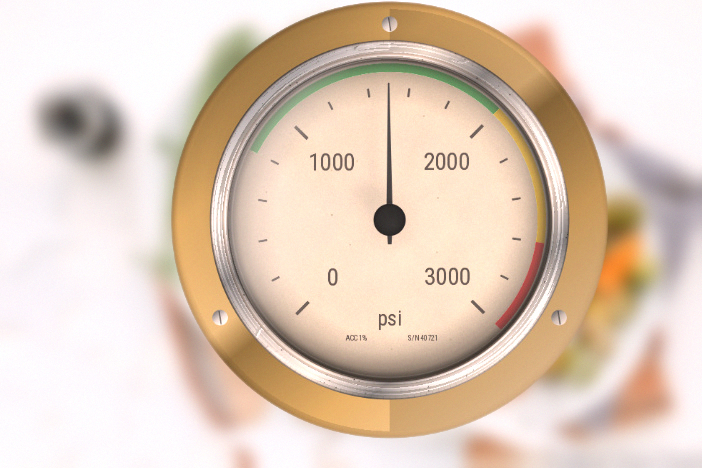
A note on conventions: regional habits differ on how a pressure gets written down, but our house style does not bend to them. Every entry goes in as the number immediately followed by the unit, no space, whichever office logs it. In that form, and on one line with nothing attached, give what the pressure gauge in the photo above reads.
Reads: 1500psi
